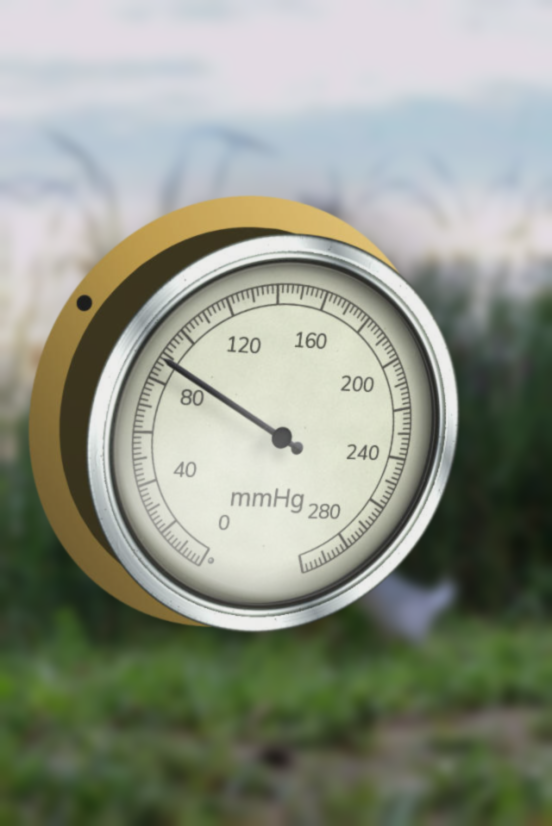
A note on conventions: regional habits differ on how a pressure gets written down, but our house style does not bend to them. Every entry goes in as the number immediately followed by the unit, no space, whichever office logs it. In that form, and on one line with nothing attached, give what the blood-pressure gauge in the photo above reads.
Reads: 88mmHg
